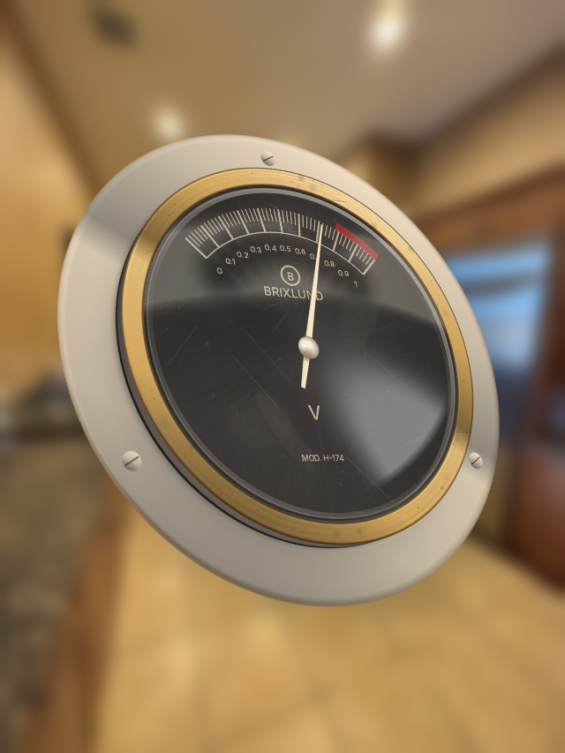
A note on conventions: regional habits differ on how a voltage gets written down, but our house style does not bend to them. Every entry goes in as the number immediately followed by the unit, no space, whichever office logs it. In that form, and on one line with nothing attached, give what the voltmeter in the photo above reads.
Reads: 0.7V
